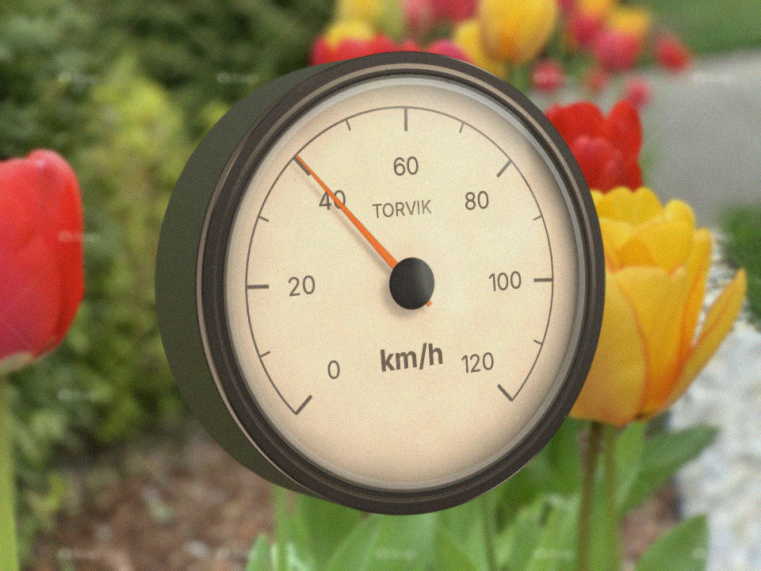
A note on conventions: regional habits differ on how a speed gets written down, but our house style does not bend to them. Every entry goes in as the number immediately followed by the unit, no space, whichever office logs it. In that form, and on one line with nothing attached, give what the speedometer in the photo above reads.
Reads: 40km/h
